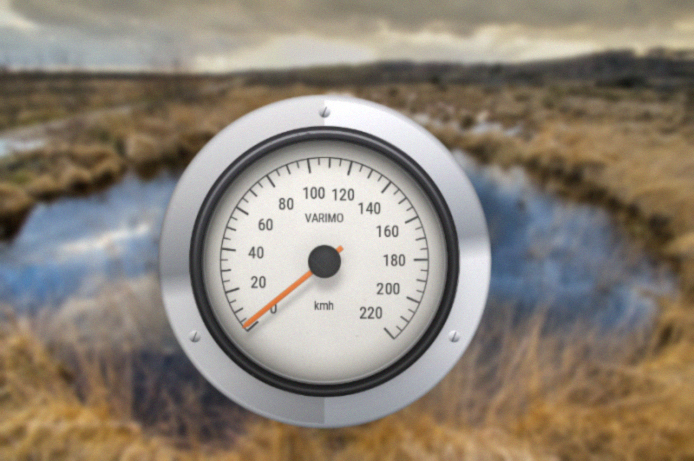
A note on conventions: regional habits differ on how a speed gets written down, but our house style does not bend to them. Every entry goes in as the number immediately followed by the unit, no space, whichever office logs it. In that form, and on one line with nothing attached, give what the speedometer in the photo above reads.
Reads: 2.5km/h
